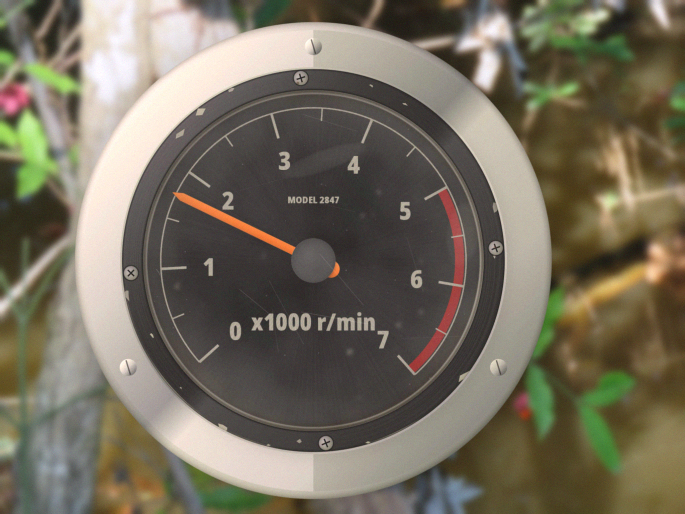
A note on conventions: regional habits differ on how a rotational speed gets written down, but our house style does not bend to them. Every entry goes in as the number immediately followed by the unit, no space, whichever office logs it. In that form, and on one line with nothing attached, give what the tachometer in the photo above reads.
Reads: 1750rpm
